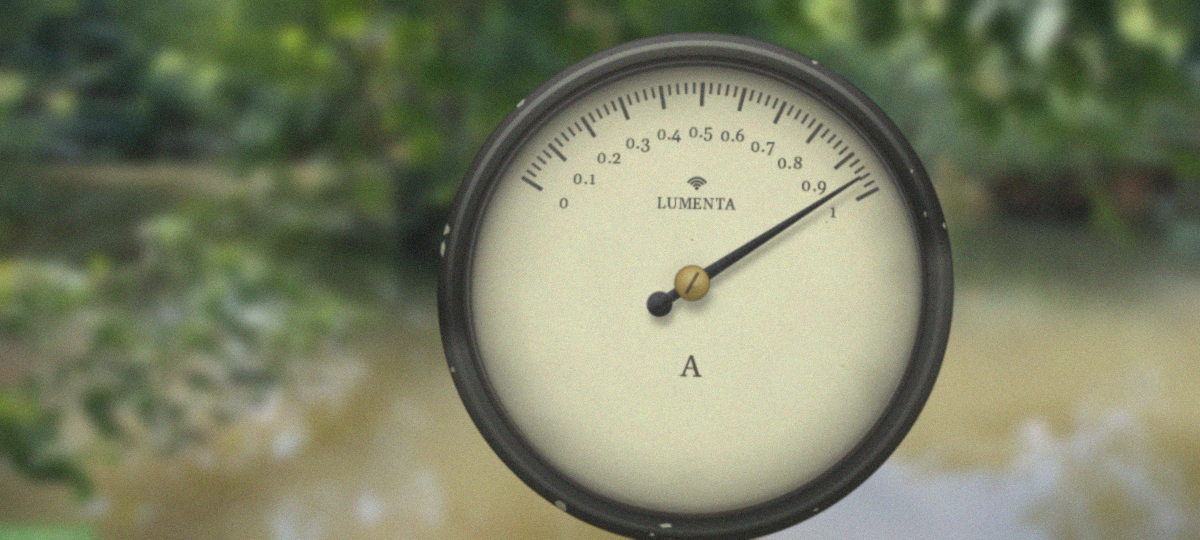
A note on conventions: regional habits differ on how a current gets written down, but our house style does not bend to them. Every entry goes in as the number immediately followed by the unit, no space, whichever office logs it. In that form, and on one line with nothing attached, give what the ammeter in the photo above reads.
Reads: 0.96A
